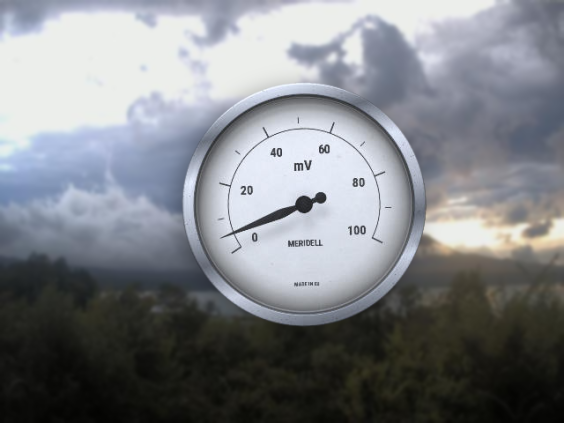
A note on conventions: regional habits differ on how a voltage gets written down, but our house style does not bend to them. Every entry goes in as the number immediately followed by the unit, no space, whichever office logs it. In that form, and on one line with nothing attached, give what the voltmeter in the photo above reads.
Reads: 5mV
